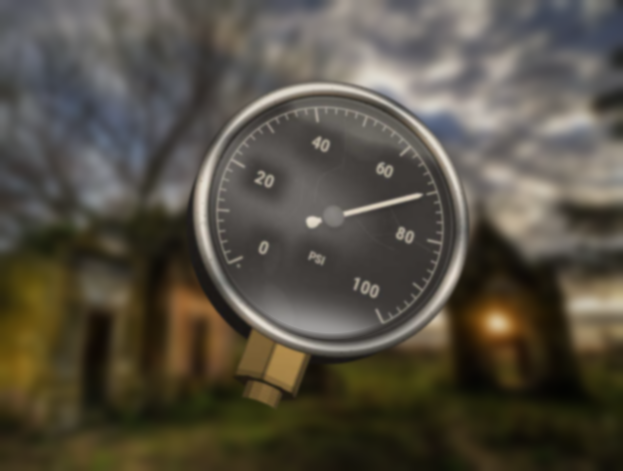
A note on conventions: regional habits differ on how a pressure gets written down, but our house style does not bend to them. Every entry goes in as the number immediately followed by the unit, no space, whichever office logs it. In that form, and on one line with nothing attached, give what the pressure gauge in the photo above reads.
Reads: 70psi
